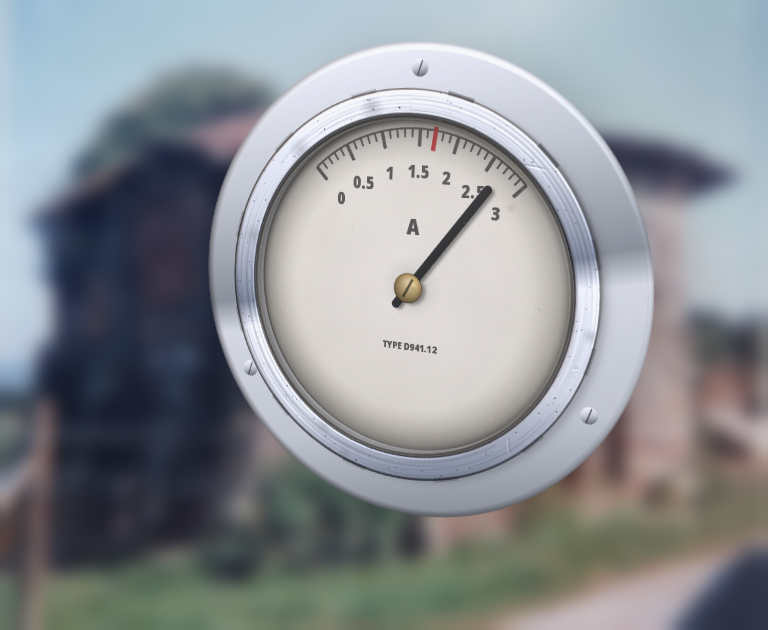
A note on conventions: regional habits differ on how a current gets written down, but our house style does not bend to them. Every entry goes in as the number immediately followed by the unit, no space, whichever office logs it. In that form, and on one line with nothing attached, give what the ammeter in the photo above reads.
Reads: 2.7A
